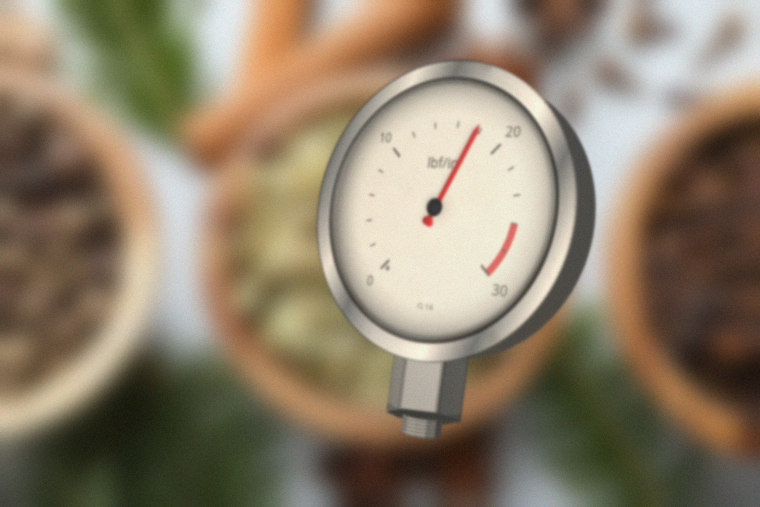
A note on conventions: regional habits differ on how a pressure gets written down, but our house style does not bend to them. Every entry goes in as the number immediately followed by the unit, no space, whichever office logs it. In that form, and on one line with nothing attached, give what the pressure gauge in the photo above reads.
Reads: 18psi
